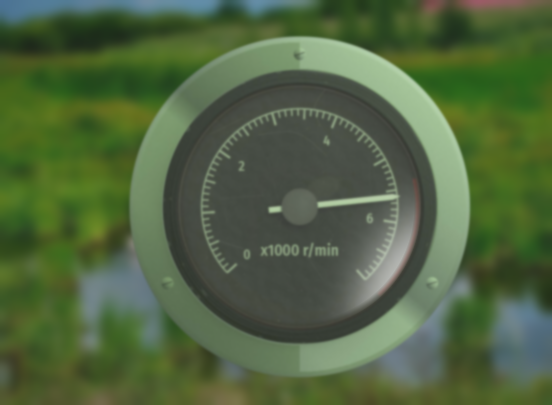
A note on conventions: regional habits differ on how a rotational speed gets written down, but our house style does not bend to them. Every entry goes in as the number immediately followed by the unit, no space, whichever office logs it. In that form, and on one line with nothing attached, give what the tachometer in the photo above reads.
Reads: 5600rpm
